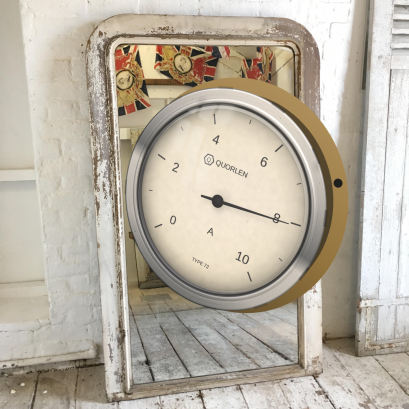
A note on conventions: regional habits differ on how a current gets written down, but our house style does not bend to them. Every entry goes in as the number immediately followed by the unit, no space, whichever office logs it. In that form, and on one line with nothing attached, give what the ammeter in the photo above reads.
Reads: 8A
